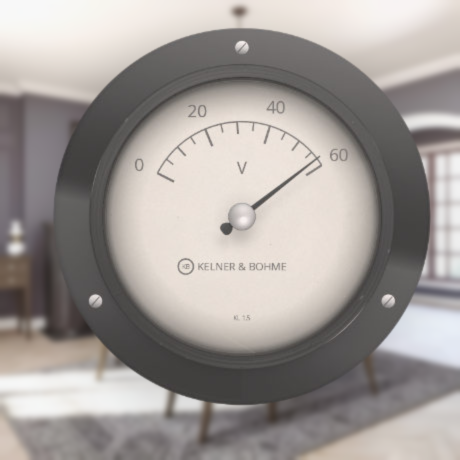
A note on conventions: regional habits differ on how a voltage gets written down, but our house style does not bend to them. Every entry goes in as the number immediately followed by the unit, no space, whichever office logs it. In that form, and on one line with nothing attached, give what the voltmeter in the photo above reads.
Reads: 57.5V
